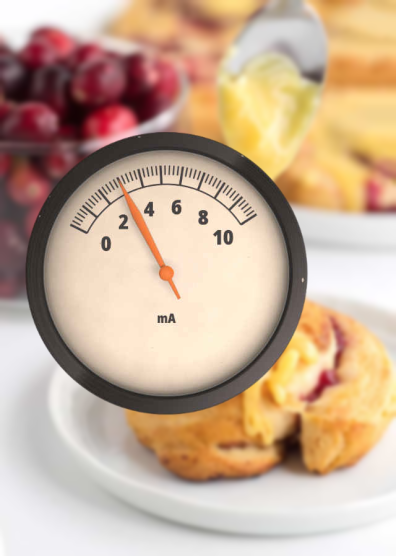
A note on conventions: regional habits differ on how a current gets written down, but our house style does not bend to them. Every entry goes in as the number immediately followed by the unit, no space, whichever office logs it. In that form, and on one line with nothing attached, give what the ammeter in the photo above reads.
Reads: 3mA
